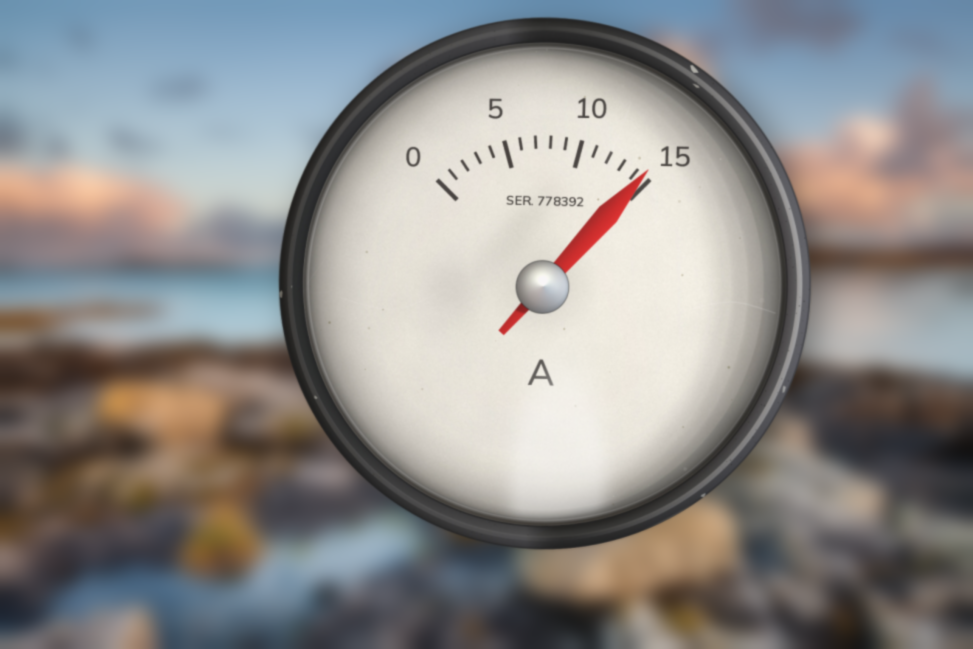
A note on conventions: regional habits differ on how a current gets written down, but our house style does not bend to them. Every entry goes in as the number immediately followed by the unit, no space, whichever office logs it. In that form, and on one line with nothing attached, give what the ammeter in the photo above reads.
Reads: 14.5A
